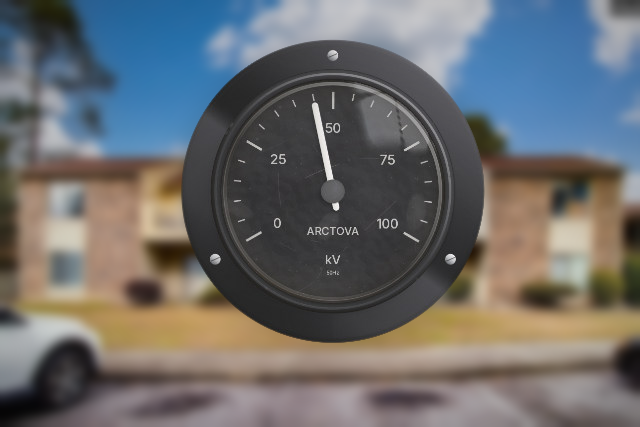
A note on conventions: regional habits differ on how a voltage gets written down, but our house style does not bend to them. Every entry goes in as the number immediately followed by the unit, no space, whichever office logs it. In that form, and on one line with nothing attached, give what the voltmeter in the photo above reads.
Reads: 45kV
